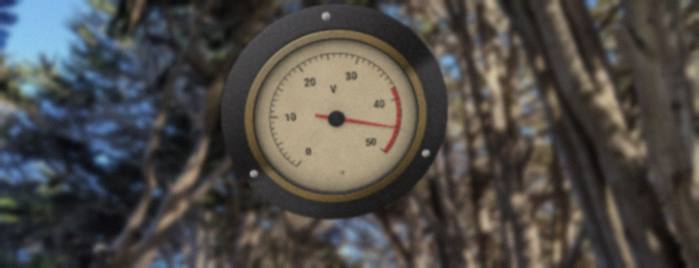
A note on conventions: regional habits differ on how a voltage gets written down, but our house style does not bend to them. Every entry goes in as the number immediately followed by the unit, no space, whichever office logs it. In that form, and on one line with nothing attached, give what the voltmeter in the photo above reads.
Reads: 45V
